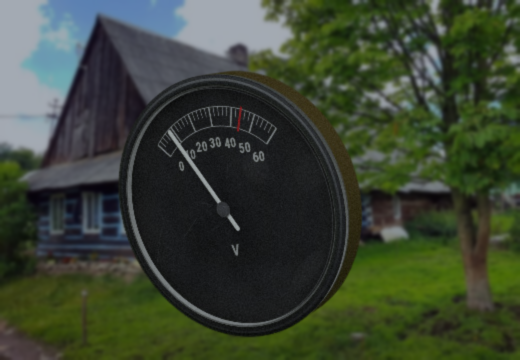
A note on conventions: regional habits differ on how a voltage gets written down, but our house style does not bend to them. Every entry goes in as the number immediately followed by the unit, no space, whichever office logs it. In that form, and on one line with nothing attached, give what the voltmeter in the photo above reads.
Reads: 10V
